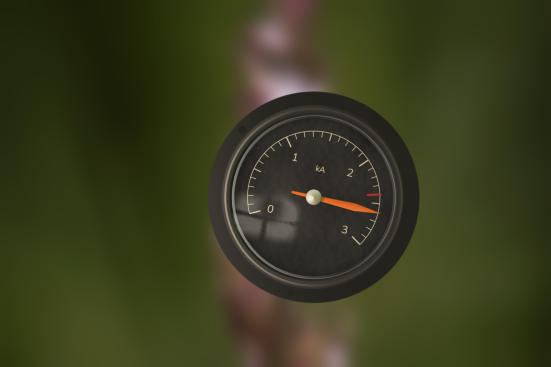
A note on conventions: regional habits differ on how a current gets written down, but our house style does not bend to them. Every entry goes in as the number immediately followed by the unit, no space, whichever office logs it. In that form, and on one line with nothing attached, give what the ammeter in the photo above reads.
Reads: 2.6kA
